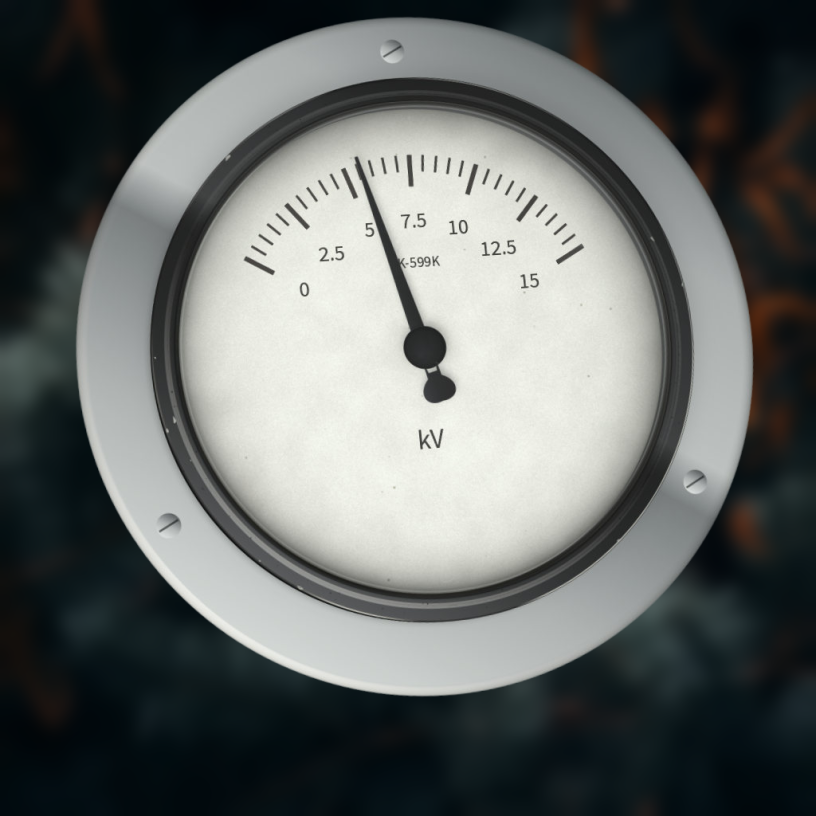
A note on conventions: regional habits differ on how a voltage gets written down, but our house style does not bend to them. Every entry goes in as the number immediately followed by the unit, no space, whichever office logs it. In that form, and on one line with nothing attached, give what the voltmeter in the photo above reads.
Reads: 5.5kV
